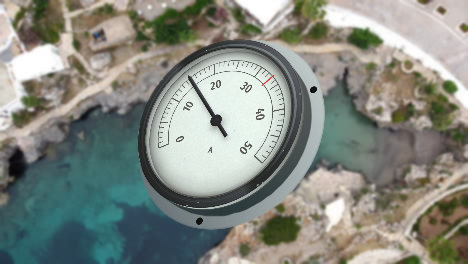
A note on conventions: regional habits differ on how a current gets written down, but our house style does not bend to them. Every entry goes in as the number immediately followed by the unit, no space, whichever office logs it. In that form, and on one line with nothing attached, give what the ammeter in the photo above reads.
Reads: 15A
